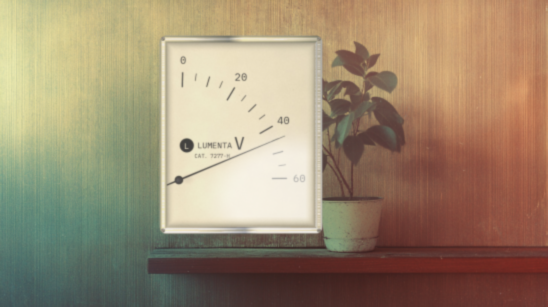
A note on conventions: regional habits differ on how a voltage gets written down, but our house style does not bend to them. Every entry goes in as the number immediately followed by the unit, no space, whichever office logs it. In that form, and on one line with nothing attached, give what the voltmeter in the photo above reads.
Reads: 45V
